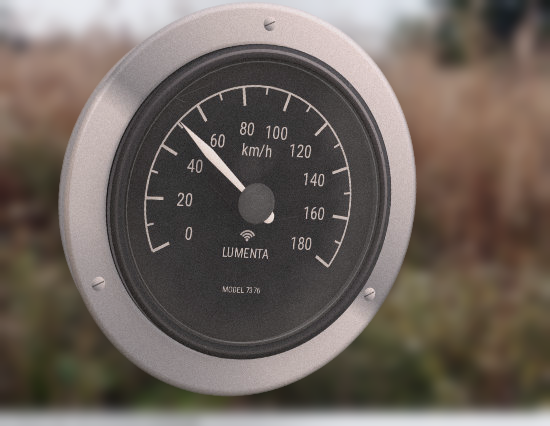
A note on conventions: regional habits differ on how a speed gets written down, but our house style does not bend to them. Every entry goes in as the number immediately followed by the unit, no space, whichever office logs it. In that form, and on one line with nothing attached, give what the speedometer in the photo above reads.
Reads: 50km/h
